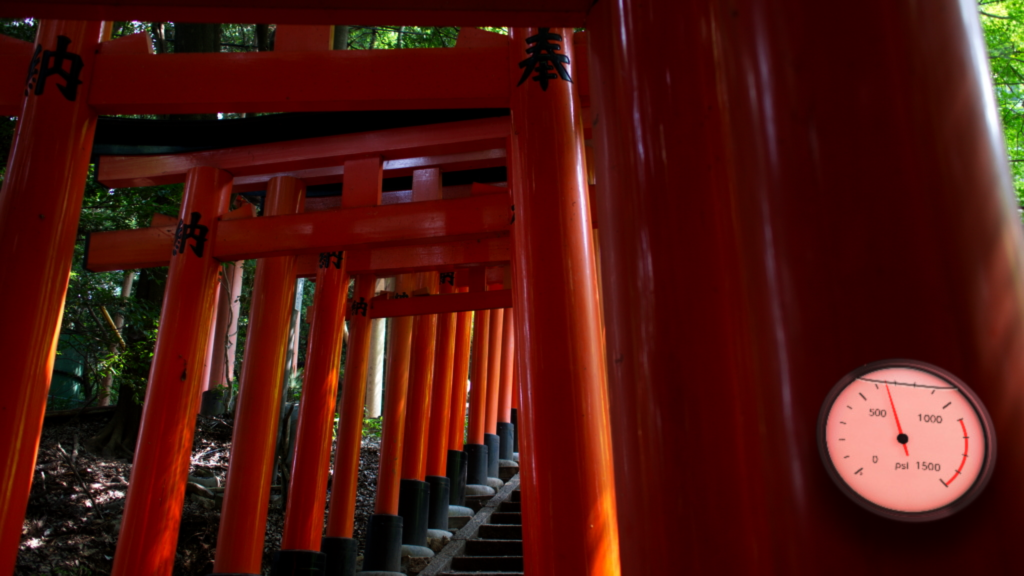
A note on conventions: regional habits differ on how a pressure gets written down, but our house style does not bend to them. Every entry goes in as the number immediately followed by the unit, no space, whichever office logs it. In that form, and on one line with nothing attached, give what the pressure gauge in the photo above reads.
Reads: 650psi
